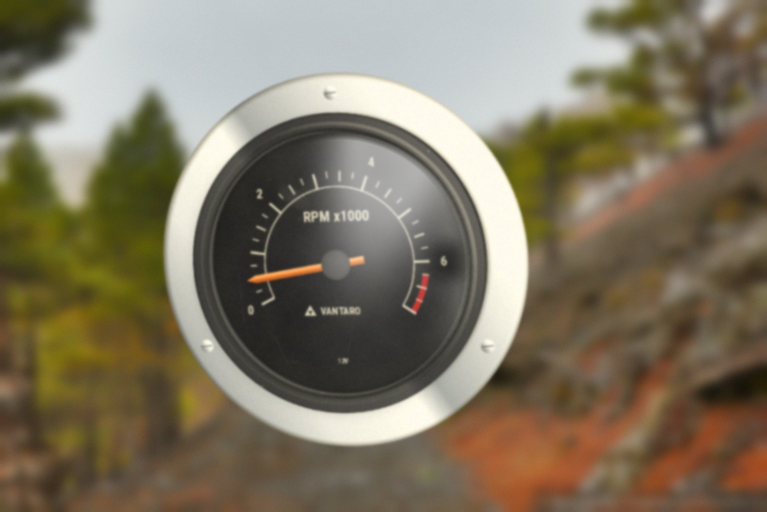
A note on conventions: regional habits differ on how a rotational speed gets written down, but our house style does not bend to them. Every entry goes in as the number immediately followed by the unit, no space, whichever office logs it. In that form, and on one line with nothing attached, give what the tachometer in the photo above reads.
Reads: 500rpm
